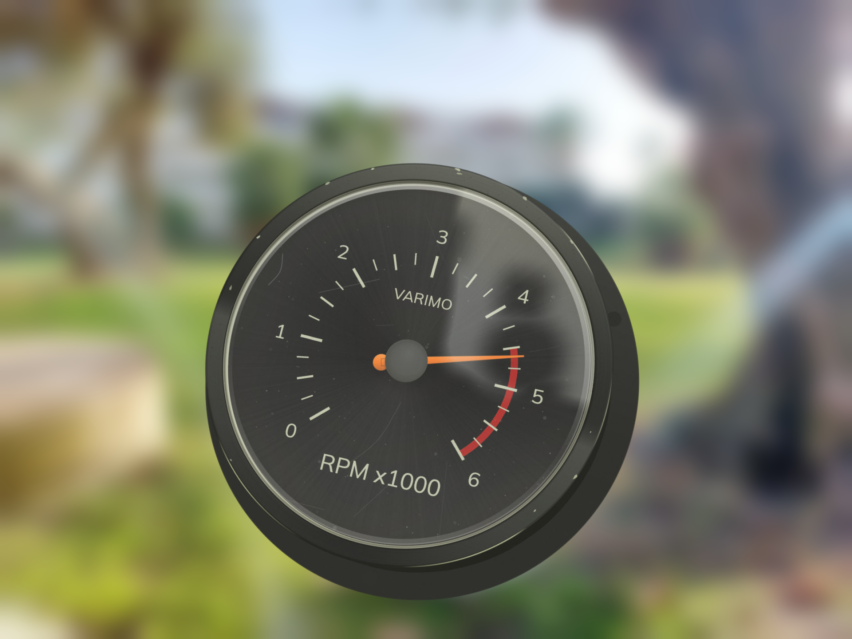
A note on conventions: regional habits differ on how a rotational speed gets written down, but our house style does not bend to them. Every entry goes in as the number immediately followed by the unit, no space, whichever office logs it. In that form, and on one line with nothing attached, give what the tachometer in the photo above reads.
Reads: 4625rpm
